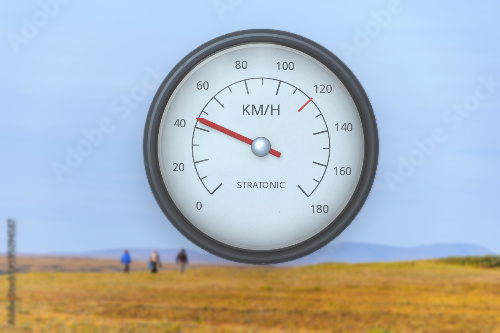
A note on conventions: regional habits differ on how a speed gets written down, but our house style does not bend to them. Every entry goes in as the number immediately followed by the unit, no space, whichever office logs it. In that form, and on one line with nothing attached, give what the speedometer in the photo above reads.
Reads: 45km/h
